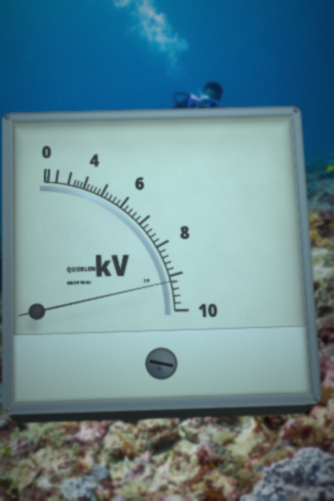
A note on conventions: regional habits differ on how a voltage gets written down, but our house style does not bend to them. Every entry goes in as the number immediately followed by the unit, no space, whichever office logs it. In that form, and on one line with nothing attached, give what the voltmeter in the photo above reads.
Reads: 9.2kV
